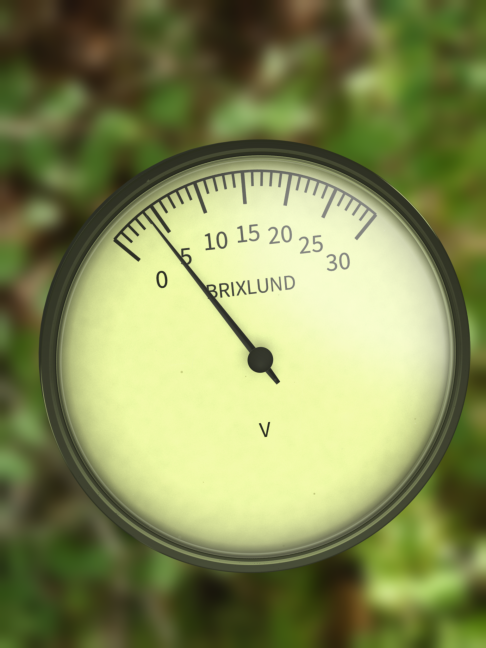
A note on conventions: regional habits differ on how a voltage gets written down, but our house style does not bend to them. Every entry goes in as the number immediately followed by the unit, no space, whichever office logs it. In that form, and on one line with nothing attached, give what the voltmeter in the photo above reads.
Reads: 4V
